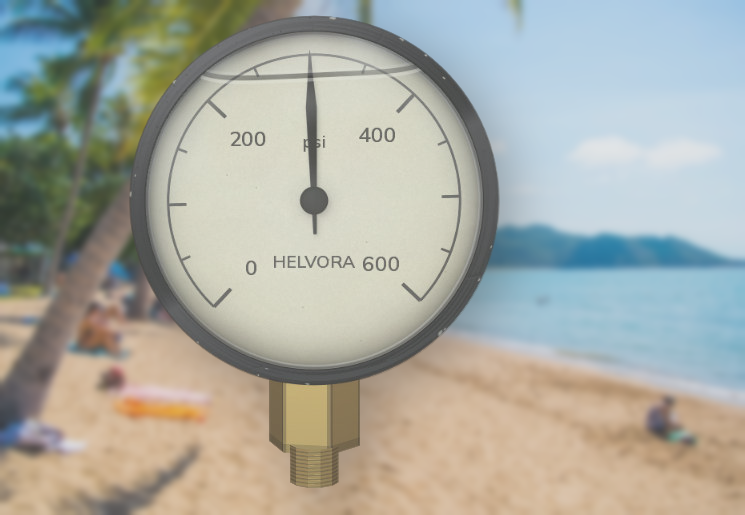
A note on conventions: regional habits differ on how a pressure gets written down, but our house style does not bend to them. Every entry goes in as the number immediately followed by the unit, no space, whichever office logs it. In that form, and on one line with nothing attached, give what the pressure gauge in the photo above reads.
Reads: 300psi
